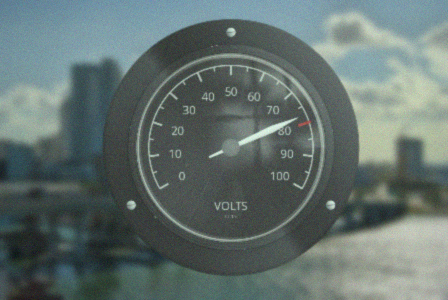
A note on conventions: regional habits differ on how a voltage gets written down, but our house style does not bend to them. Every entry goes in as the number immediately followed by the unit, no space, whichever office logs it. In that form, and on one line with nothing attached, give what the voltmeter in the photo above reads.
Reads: 77.5V
